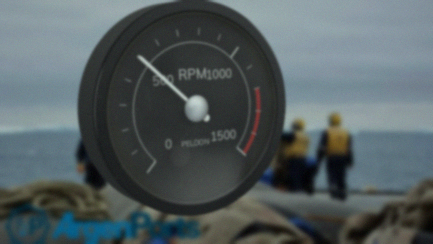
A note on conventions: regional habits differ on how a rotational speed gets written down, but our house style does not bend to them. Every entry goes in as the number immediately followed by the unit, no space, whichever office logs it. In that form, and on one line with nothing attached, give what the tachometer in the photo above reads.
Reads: 500rpm
